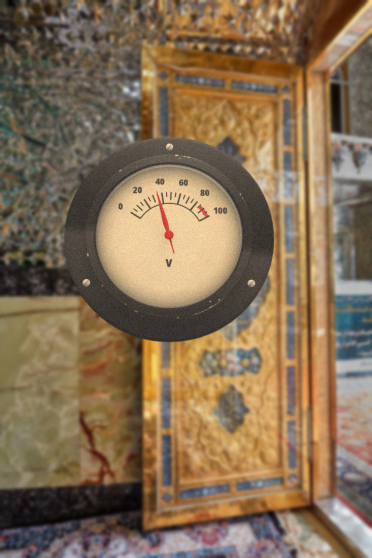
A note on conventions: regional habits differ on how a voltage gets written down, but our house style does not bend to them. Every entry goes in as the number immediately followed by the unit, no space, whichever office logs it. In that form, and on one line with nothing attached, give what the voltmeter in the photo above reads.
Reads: 35V
